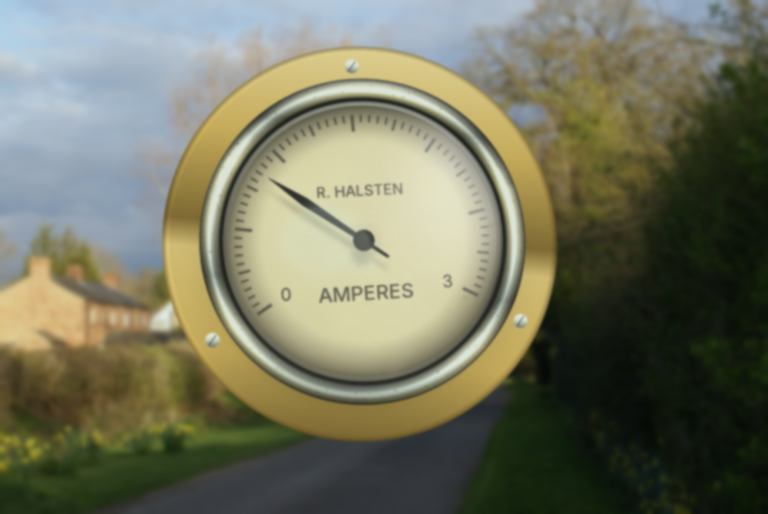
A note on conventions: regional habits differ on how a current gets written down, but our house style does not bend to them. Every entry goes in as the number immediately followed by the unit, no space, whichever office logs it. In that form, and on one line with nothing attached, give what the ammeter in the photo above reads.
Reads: 0.85A
